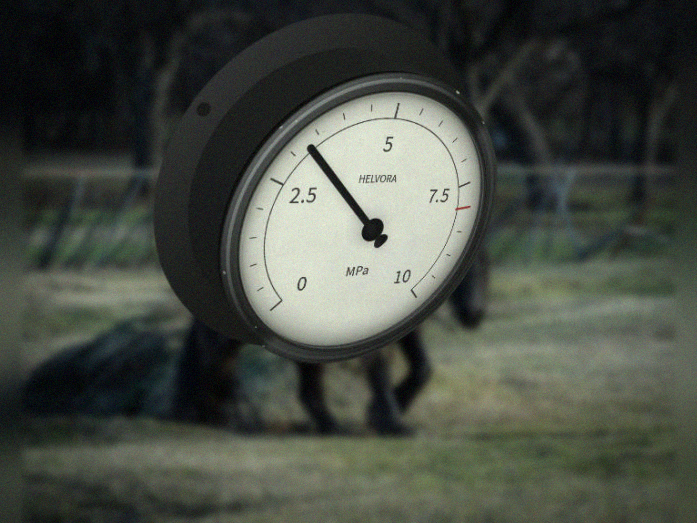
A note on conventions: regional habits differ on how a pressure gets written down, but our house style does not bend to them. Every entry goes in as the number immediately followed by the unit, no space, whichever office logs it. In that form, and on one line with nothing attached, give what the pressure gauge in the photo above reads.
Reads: 3.25MPa
